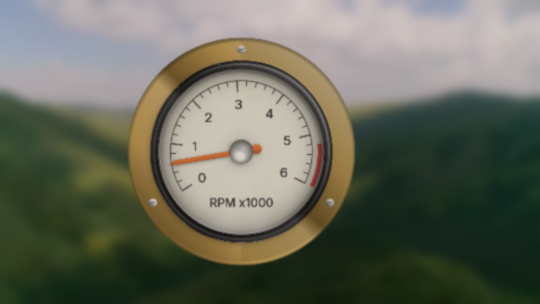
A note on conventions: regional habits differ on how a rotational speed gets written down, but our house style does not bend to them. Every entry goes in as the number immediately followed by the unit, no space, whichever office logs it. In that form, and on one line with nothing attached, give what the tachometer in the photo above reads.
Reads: 600rpm
